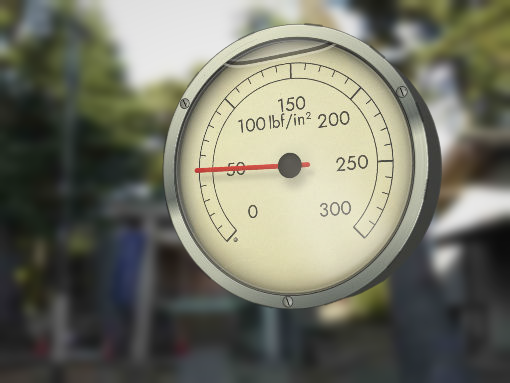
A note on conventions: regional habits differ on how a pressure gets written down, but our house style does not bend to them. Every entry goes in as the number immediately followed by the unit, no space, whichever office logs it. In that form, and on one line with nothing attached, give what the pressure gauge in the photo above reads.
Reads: 50psi
